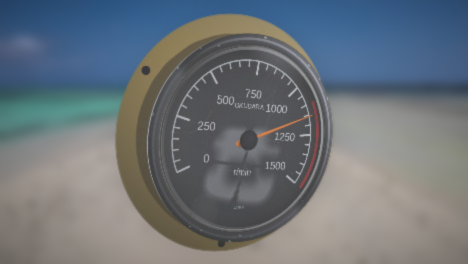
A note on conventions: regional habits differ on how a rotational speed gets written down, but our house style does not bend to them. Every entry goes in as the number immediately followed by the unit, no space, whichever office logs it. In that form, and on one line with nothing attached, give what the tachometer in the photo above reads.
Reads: 1150rpm
